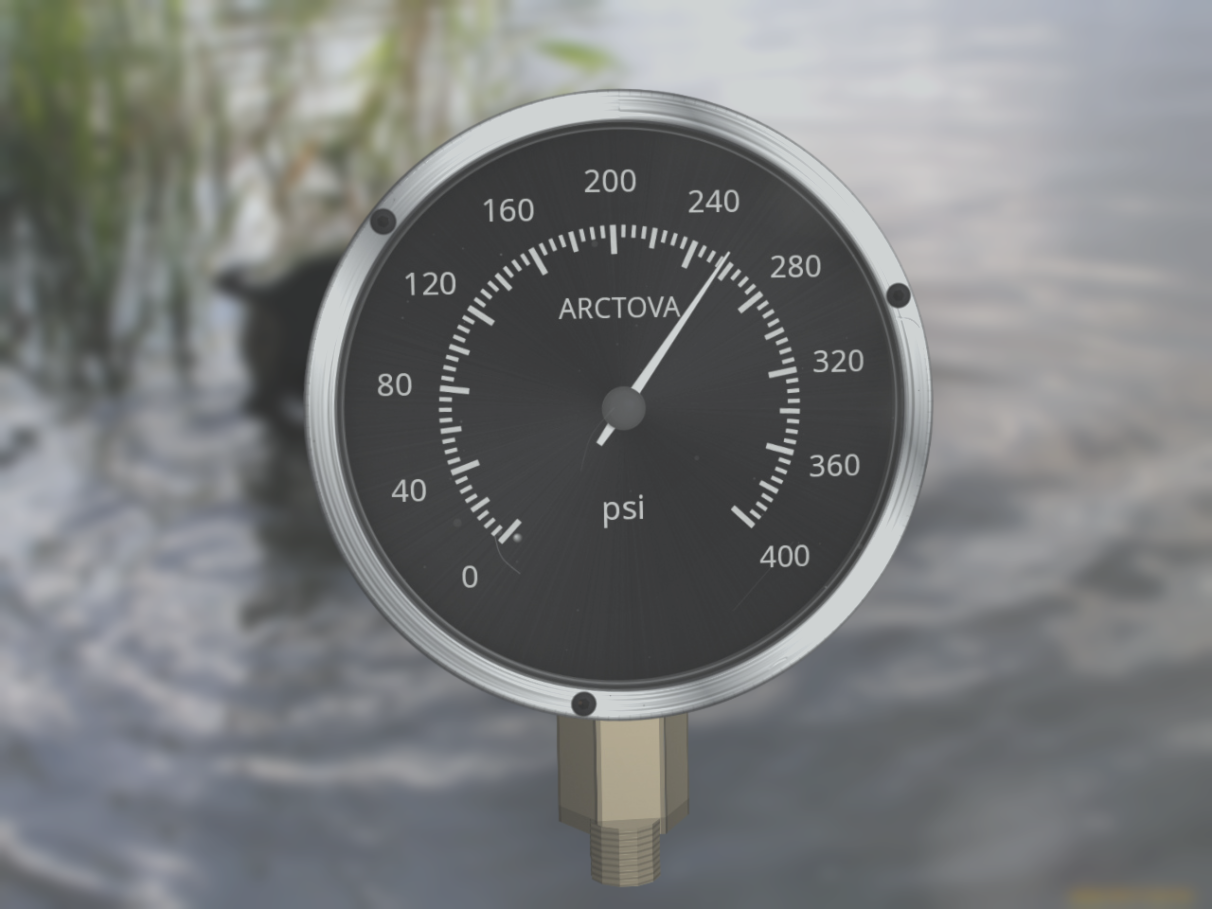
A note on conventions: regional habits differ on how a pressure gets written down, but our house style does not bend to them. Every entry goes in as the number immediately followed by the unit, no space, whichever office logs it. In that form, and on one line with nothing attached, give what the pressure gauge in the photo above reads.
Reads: 255psi
